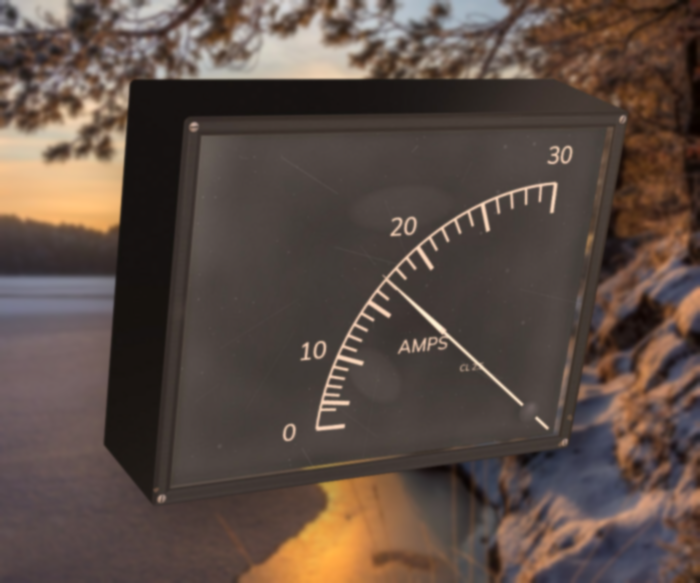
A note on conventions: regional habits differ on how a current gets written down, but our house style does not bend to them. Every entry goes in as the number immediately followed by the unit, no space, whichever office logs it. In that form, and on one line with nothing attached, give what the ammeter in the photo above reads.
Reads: 17A
